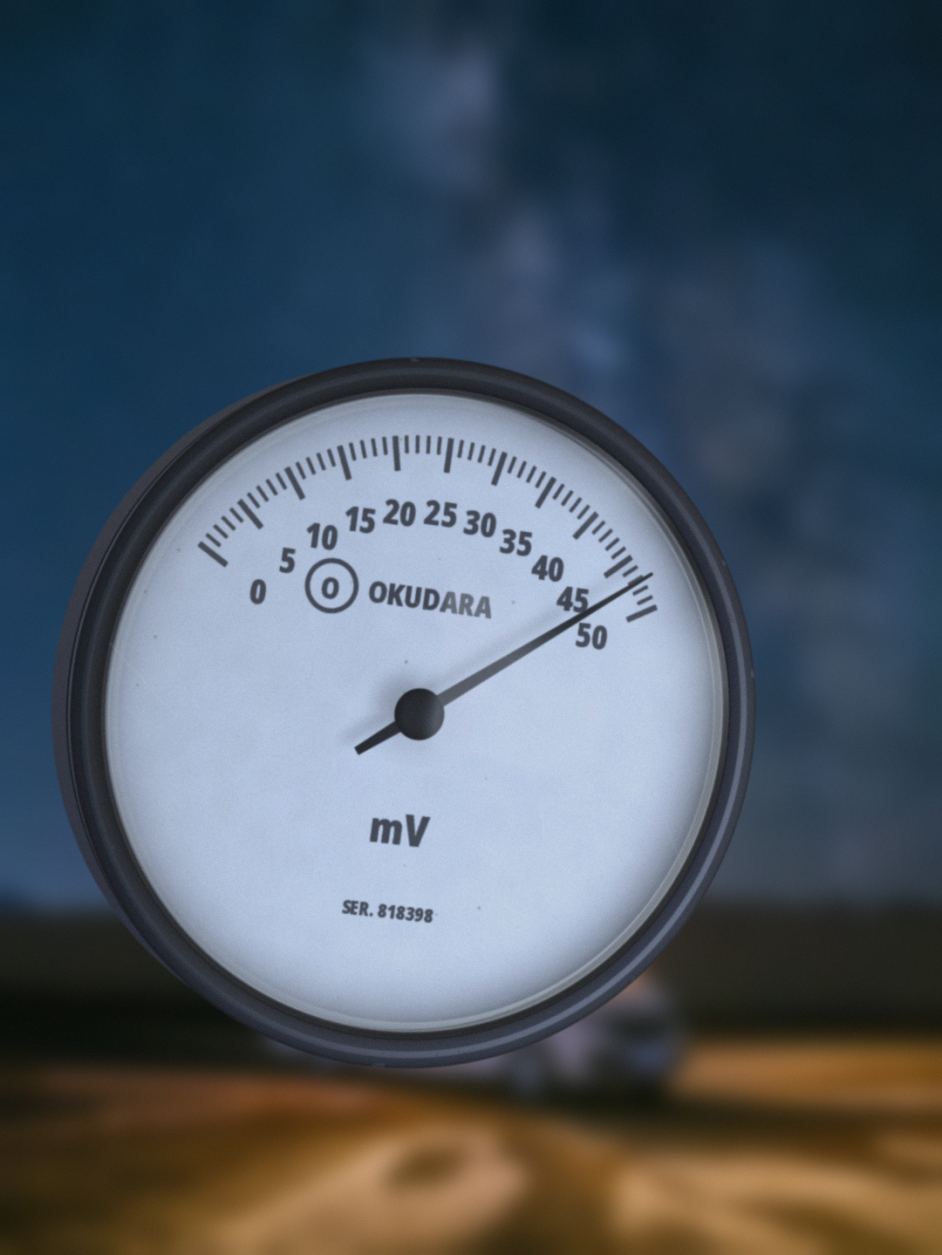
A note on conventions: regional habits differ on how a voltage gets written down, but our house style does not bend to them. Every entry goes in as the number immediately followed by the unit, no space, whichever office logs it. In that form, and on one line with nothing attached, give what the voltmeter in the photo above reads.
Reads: 47mV
